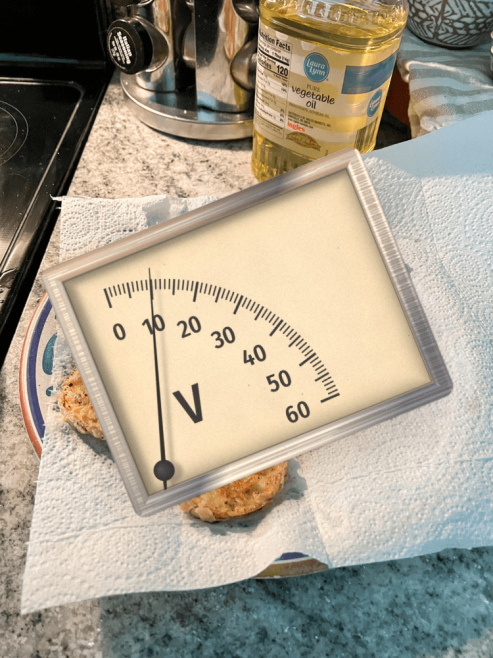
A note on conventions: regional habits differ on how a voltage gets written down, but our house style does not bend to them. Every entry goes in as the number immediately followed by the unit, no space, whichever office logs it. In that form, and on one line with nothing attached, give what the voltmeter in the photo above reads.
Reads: 10V
